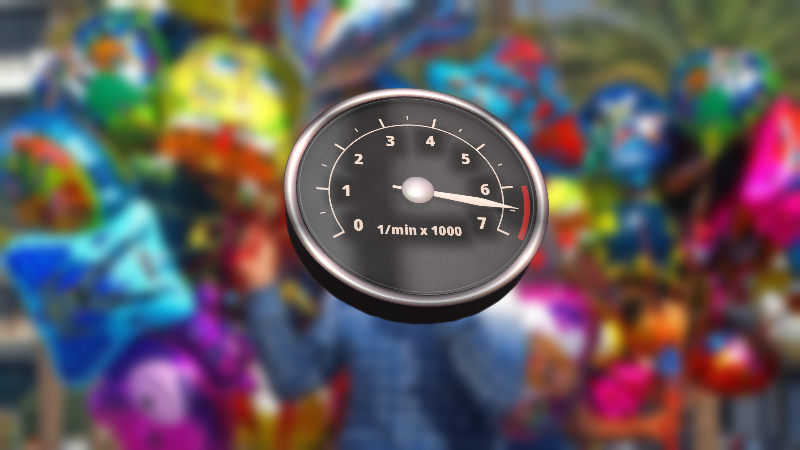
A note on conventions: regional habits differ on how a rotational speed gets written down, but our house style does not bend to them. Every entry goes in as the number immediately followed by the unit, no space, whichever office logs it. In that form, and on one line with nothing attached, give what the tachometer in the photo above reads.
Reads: 6500rpm
